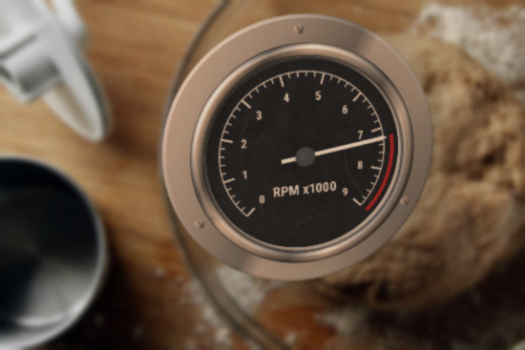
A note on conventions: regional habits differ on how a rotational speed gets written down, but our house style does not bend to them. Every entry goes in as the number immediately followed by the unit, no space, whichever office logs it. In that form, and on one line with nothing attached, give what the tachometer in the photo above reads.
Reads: 7200rpm
